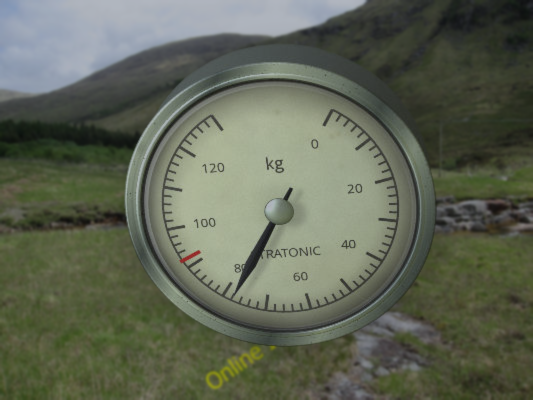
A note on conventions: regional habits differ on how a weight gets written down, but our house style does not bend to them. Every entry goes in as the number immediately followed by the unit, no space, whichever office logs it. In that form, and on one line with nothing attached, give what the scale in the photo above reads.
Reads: 78kg
